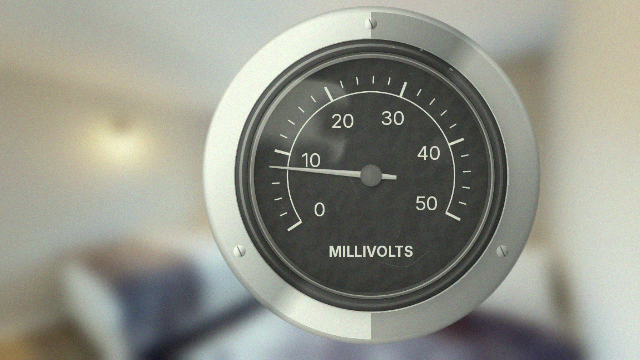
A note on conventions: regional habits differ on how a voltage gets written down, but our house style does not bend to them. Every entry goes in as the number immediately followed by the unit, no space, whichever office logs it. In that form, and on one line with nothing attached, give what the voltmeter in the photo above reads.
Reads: 8mV
